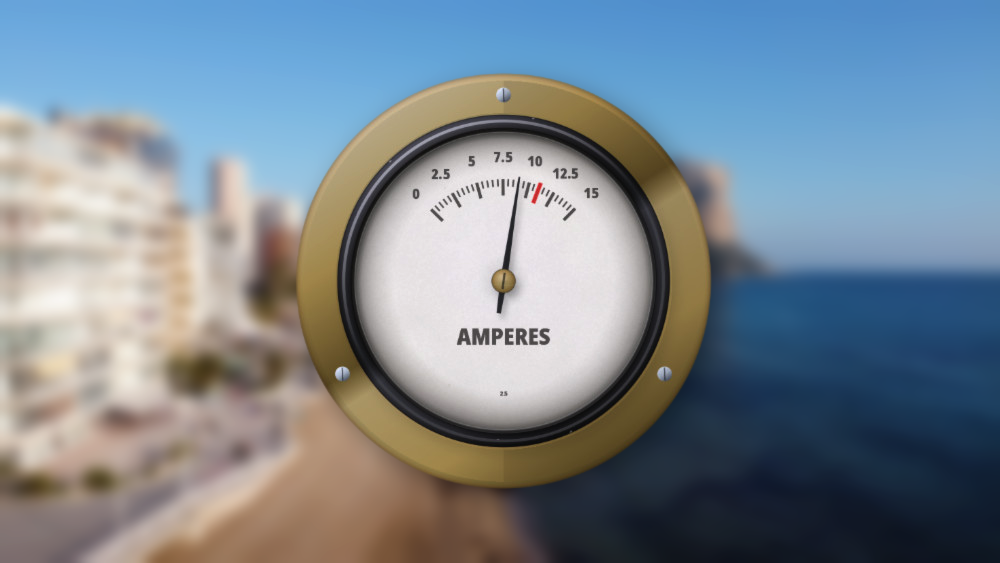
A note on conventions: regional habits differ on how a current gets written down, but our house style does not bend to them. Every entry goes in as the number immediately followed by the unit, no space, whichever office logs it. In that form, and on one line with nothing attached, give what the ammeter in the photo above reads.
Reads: 9A
